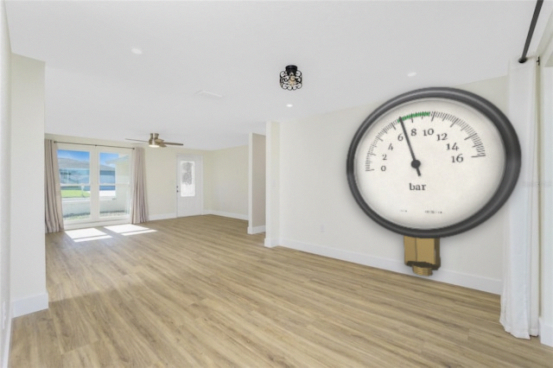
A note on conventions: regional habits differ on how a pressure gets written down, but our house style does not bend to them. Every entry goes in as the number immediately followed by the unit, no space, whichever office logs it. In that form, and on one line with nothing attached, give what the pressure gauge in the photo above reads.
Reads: 7bar
